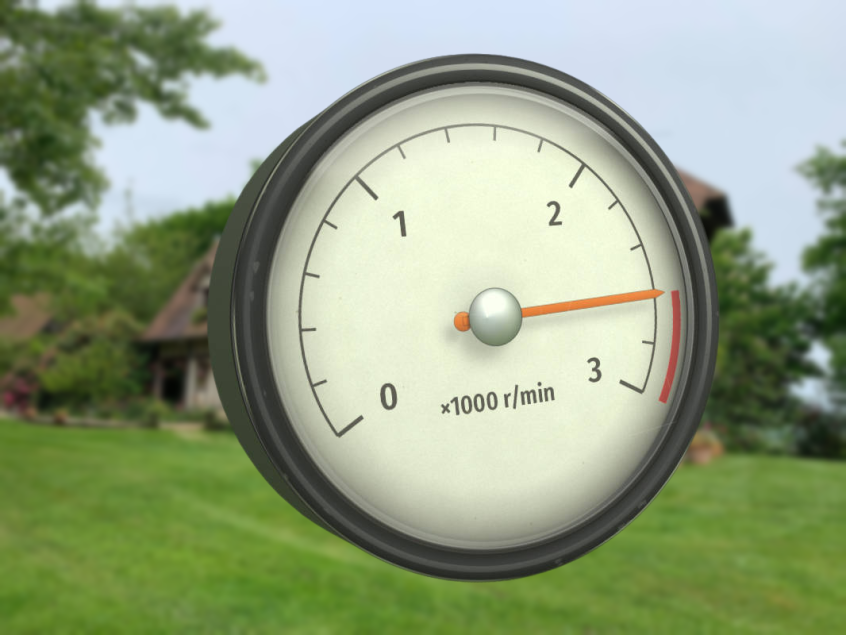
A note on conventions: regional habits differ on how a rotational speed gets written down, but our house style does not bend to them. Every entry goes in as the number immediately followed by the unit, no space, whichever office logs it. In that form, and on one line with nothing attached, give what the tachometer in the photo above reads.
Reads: 2600rpm
